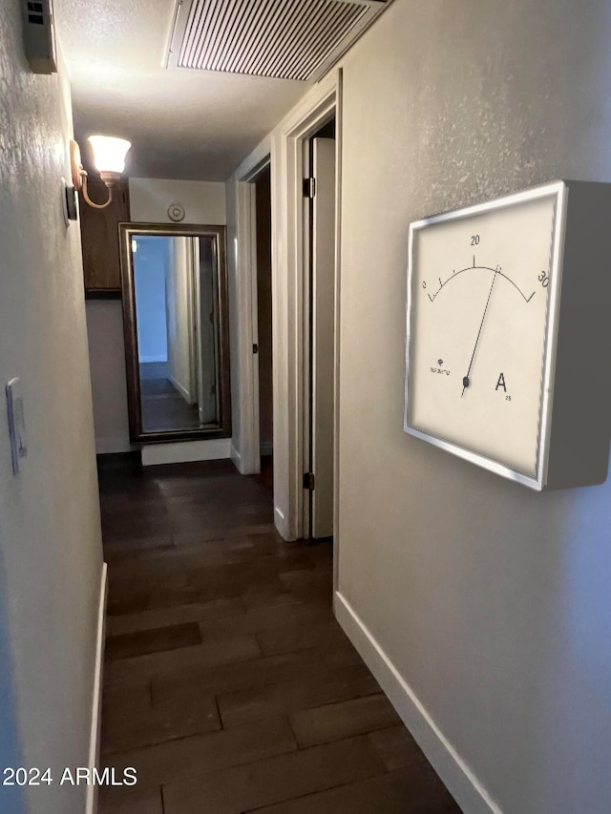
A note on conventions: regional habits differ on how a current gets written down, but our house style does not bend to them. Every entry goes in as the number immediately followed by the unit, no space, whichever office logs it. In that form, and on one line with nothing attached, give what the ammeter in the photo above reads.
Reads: 25A
